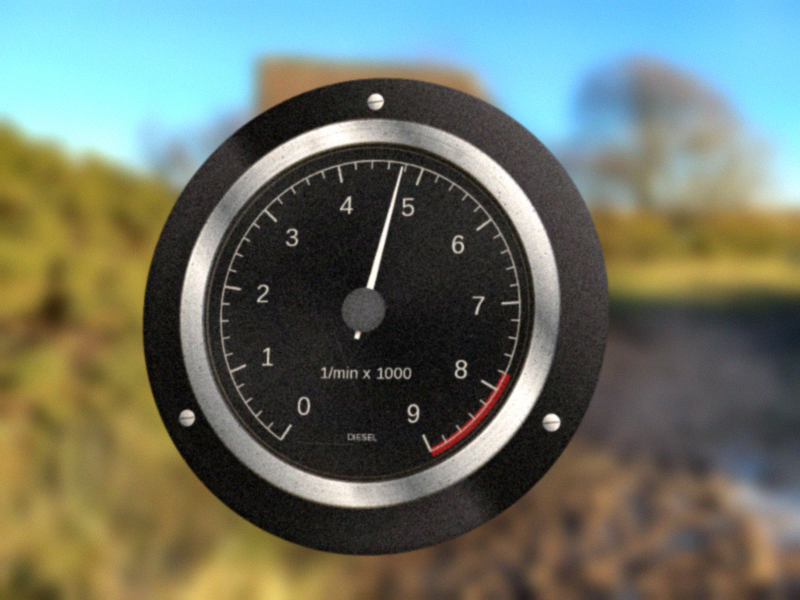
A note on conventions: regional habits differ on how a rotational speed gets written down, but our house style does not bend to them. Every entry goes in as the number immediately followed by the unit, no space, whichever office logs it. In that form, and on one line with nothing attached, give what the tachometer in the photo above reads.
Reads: 4800rpm
